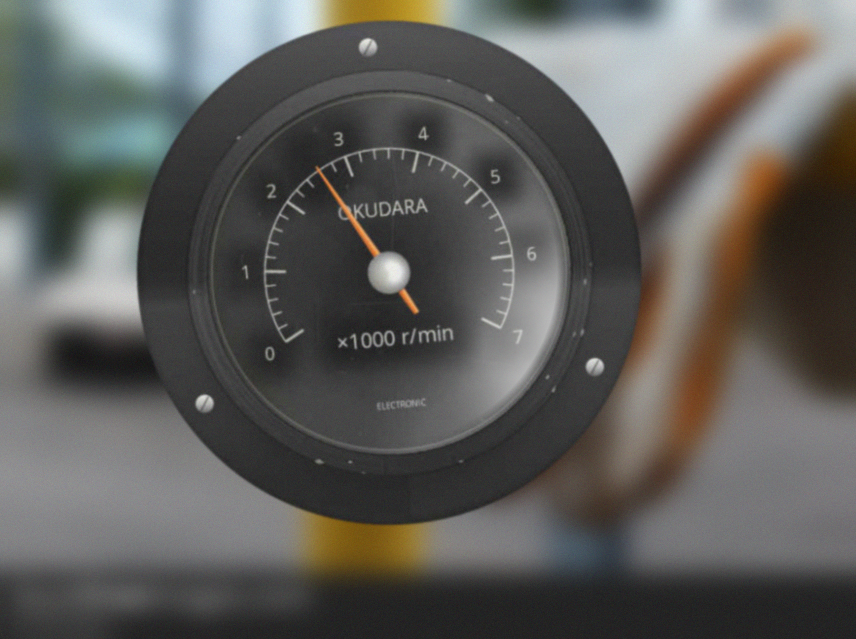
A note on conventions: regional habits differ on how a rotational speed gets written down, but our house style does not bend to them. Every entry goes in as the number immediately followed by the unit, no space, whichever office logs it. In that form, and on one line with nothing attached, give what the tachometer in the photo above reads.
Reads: 2600rpm
